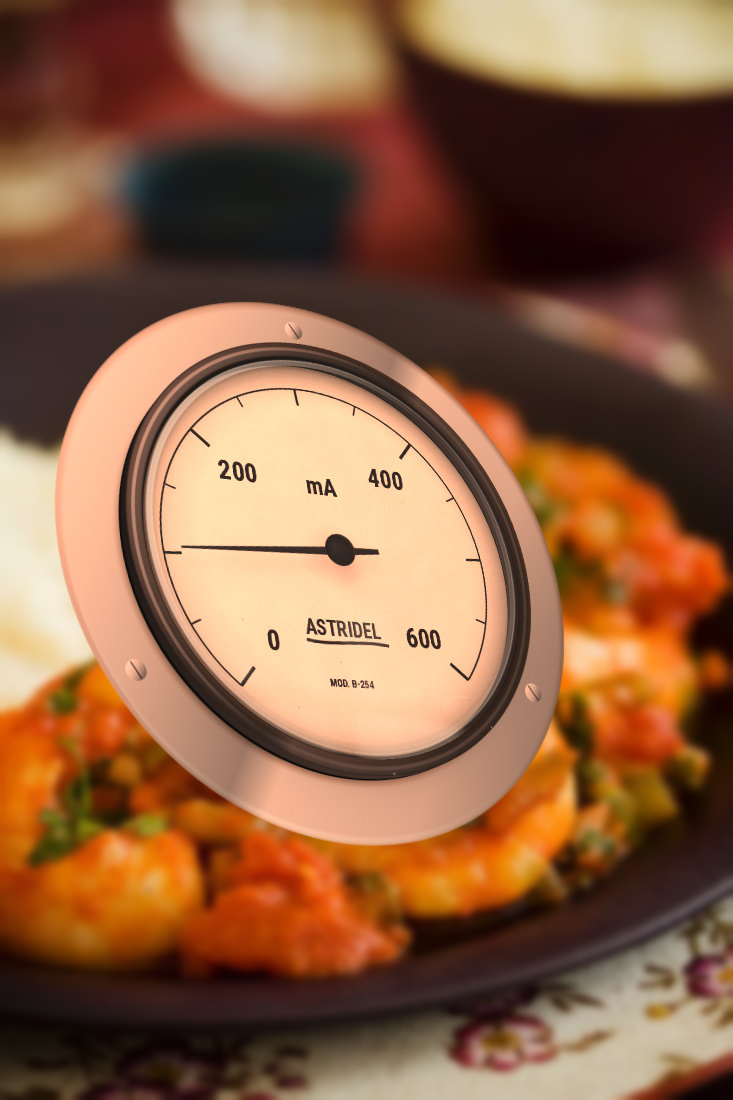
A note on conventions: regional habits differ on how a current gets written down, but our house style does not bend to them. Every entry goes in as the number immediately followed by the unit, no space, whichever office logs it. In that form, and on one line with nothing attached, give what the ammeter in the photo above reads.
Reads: 100mA
